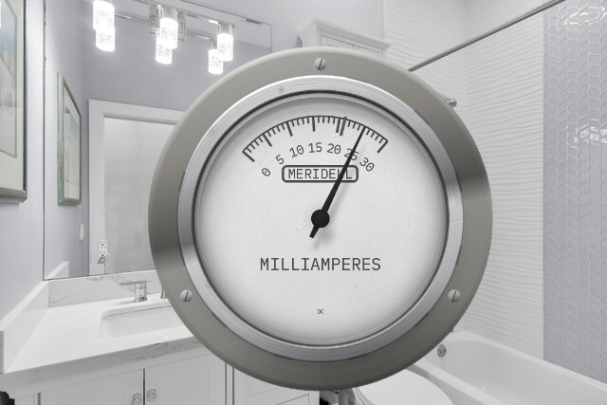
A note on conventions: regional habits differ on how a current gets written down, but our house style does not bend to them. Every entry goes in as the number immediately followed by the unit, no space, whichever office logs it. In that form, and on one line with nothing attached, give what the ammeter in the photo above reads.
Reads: 25mA
